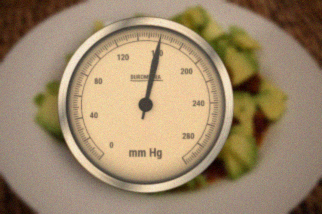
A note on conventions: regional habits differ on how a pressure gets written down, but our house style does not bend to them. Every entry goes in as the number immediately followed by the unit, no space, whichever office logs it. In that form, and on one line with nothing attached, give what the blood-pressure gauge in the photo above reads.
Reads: 160mmHg
